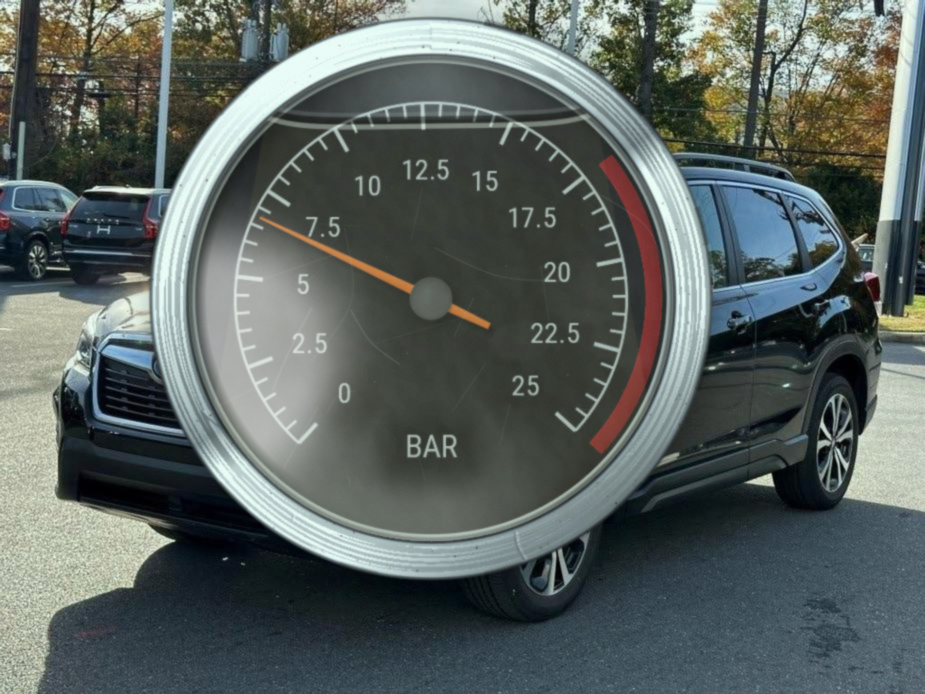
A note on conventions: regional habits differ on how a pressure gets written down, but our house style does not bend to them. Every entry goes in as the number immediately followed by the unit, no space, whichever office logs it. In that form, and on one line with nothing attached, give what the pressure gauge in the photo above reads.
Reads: 6.75bar
